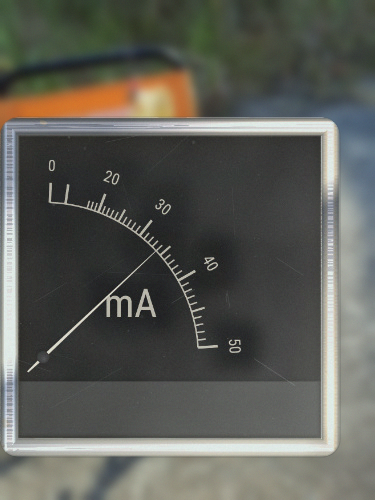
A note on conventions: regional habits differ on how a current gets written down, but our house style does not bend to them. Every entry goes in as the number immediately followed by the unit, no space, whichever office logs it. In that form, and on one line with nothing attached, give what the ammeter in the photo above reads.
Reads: 34mA
